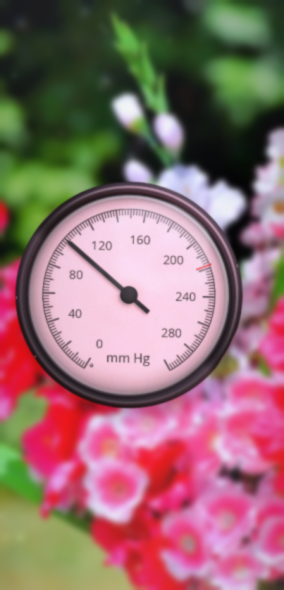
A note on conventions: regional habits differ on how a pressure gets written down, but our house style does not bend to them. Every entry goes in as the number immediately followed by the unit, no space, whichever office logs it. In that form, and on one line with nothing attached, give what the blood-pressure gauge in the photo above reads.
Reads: 100mmHg
